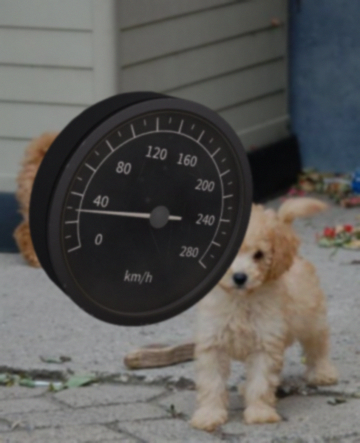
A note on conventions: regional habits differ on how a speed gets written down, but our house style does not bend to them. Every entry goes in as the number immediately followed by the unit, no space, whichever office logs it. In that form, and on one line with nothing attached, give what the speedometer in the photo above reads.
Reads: 30km/h
